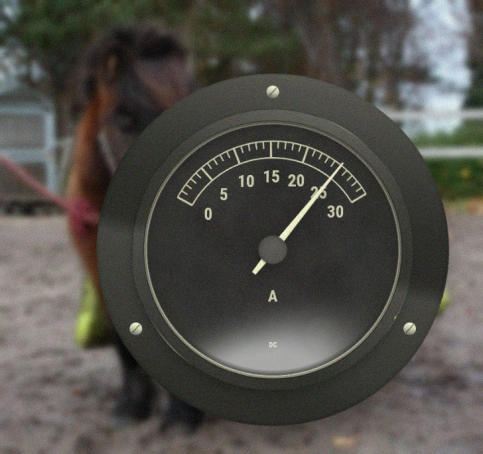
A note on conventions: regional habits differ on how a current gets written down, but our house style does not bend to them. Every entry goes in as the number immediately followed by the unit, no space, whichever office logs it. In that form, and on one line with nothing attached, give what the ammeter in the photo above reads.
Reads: 25A
